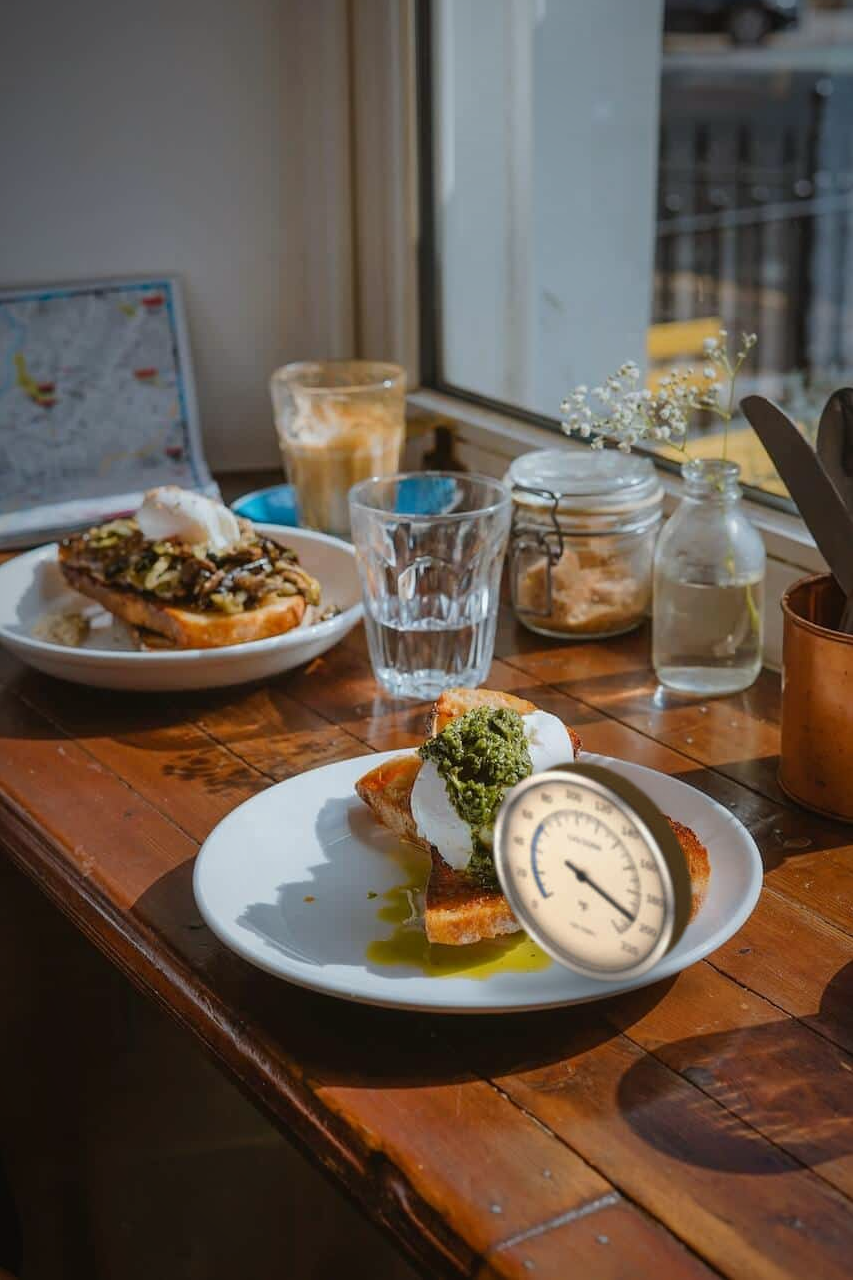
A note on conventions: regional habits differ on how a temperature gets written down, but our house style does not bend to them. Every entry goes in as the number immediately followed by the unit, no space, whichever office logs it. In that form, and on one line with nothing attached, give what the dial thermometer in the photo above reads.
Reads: 200°F
